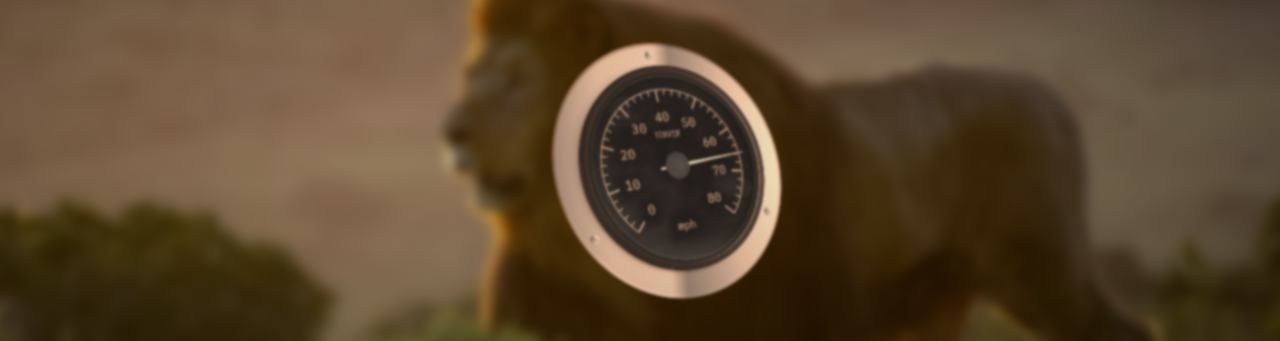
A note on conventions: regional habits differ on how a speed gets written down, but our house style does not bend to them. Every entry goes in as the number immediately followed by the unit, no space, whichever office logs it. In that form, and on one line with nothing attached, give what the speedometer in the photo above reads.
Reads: 66mph
